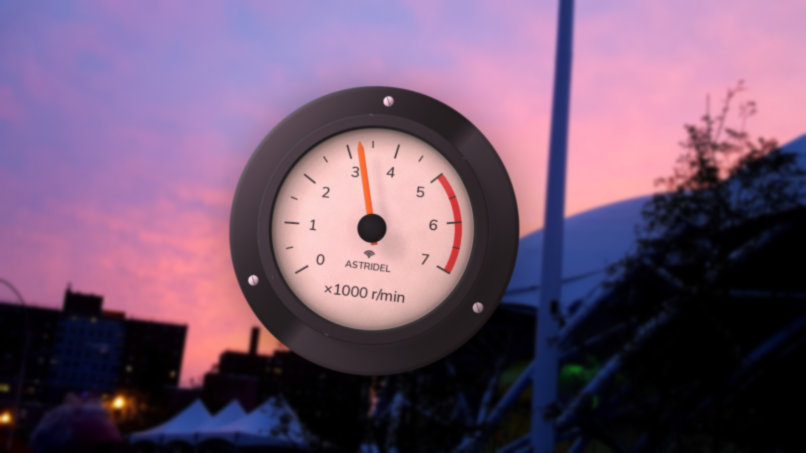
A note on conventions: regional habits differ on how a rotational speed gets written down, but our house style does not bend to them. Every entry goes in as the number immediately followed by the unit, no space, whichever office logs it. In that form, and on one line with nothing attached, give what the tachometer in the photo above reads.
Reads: 3250rpm
